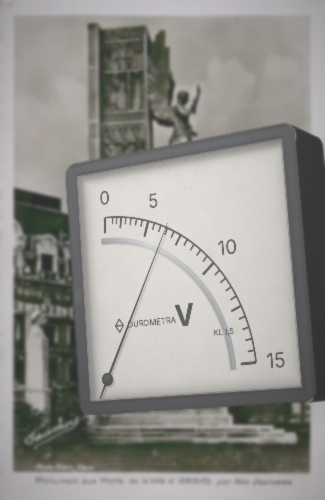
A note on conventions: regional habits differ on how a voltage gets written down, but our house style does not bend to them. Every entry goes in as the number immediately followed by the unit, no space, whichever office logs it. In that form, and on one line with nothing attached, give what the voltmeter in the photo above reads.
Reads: 6.5V
